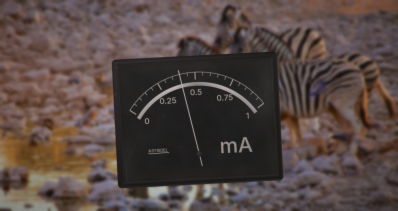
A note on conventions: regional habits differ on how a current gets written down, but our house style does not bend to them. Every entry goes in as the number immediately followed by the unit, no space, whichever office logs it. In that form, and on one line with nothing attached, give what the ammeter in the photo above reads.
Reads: 0.4mA
